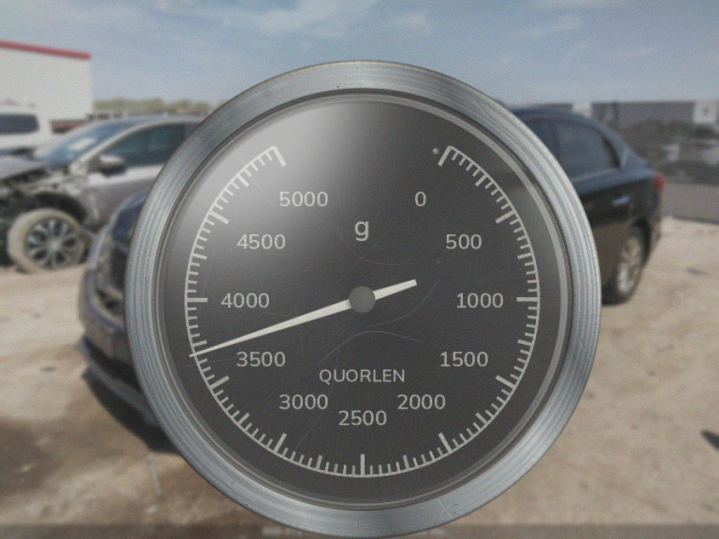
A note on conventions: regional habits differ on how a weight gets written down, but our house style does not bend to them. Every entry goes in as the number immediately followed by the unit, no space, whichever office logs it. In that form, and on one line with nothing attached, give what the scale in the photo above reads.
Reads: 3700g
